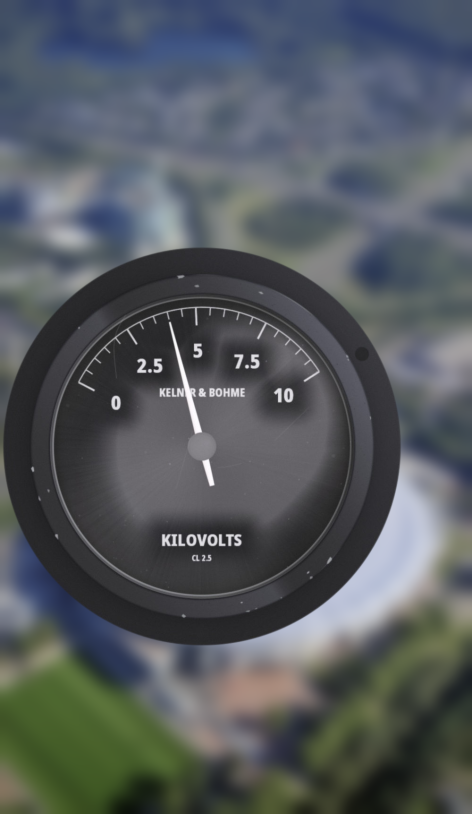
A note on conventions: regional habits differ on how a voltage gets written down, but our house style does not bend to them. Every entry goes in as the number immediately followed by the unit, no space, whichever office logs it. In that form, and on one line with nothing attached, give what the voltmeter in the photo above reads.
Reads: 4kV
